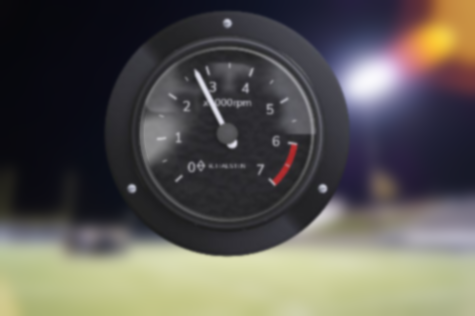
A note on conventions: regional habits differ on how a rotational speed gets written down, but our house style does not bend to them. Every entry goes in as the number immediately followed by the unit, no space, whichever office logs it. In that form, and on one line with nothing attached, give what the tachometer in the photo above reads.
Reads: 2750rpm
